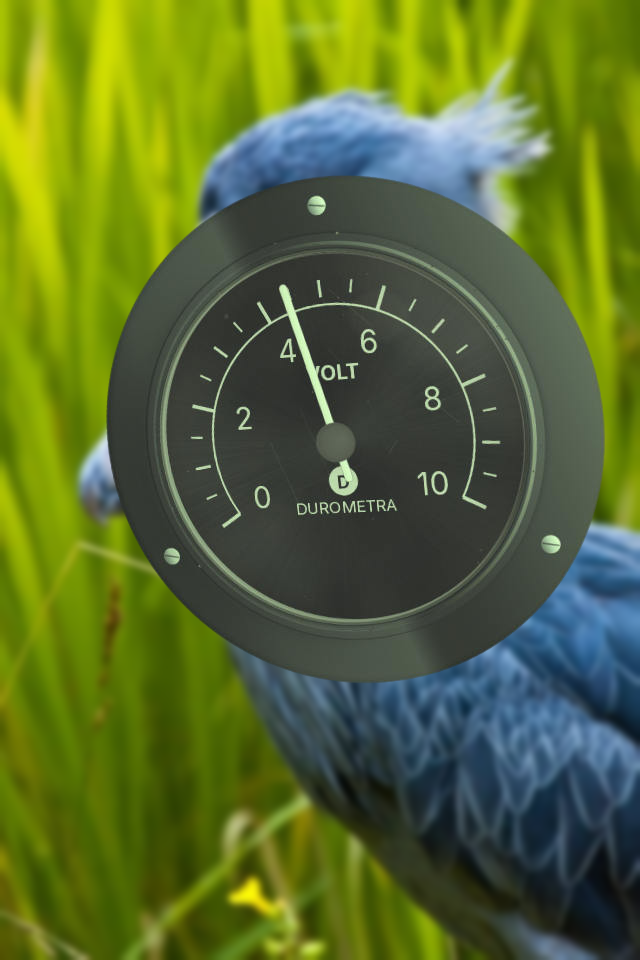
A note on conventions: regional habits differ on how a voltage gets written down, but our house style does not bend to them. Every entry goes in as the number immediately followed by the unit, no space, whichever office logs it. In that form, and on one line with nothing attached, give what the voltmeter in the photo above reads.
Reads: 4.5V
